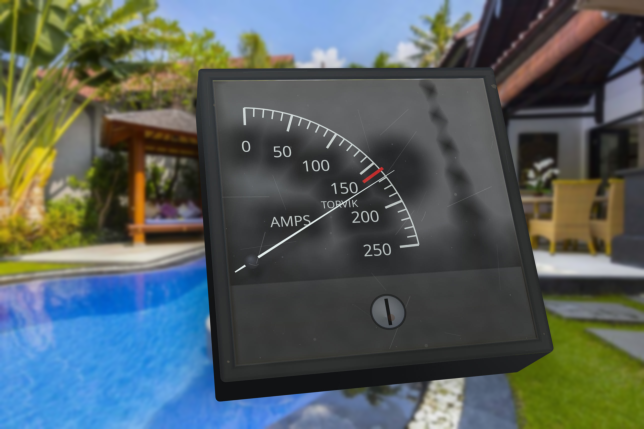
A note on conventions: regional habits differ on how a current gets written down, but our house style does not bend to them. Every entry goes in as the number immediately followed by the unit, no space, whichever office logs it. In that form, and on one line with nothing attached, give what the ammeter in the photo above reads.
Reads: 170A
